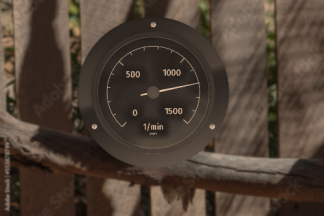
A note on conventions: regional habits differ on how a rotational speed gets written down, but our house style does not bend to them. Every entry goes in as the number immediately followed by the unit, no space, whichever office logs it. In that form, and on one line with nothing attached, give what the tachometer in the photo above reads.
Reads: 1200rpm
